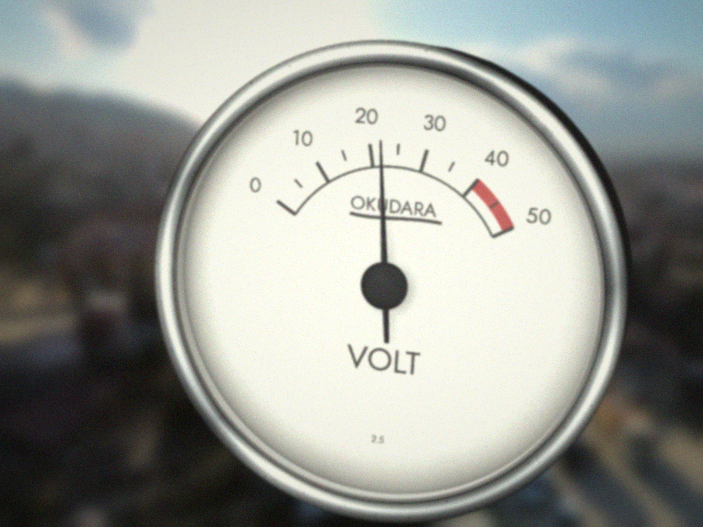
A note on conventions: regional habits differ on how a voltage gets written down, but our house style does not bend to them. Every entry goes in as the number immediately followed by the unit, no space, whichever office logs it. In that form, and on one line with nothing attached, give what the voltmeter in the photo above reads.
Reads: 22.5V
